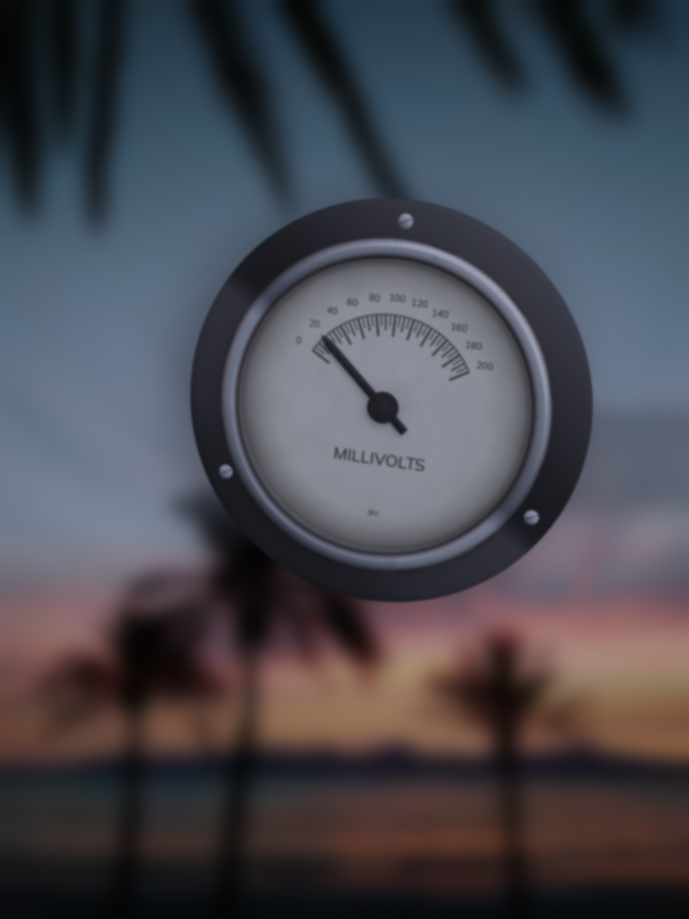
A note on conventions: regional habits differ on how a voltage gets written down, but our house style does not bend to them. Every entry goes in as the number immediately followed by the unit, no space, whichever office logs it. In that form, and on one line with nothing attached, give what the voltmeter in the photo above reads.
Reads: 20mV
